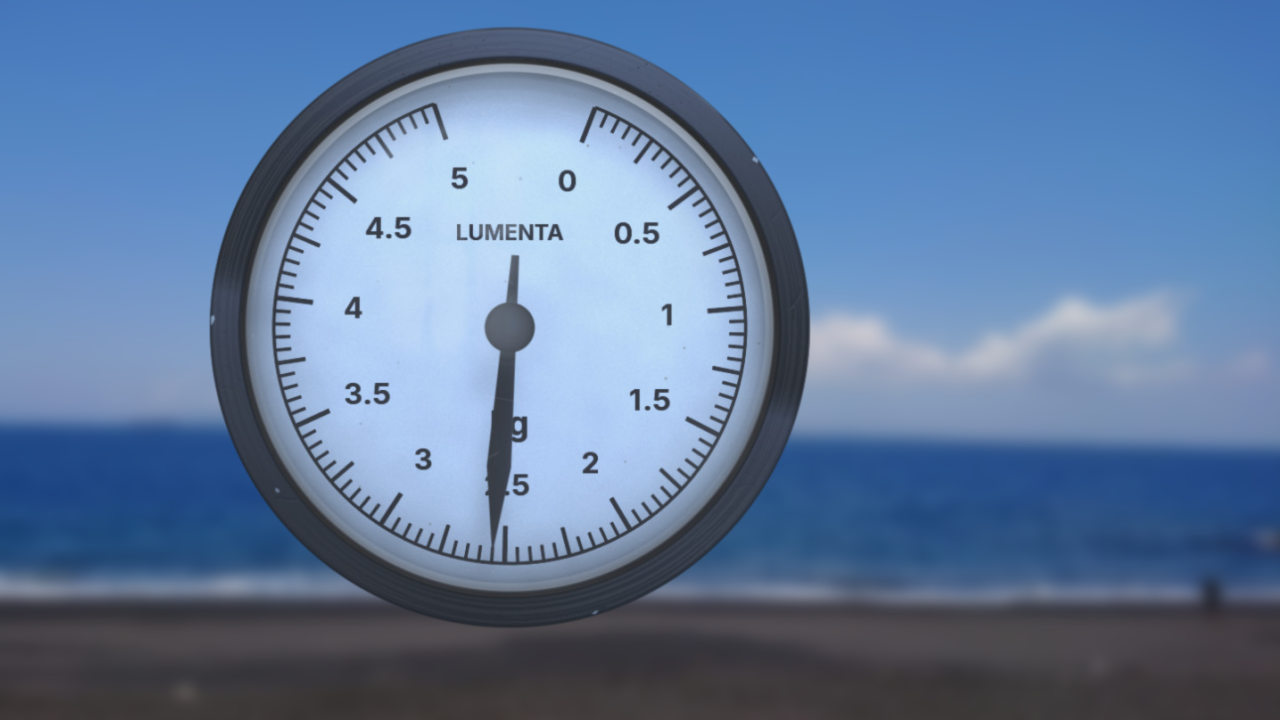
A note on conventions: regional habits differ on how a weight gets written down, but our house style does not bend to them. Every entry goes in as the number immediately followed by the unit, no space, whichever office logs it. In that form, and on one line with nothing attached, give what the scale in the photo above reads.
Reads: 2.55kg
